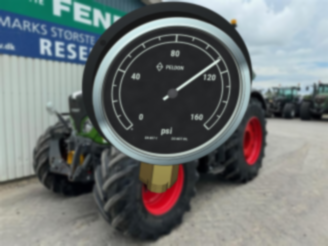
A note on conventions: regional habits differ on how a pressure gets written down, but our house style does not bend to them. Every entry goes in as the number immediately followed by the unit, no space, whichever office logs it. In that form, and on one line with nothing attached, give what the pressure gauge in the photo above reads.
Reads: 110psi
